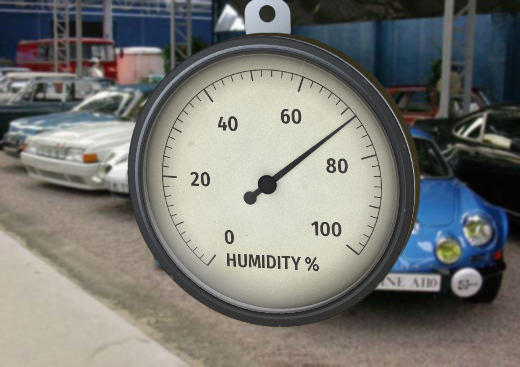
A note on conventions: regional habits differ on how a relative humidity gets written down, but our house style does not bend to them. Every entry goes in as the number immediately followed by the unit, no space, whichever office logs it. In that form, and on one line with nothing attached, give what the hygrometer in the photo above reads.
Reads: 72%
